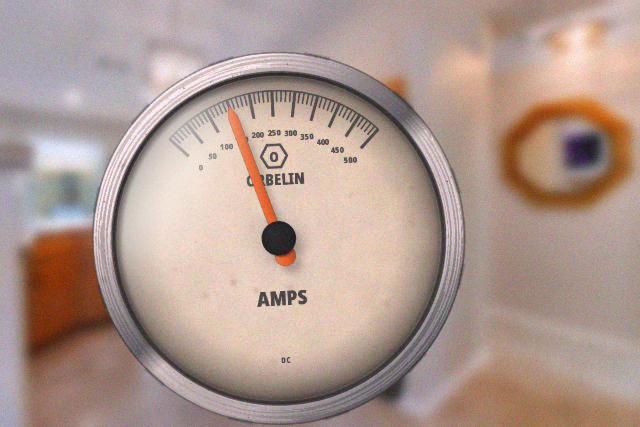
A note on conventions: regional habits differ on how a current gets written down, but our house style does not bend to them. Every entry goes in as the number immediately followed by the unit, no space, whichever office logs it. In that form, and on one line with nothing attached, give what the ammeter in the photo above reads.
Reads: 150A
